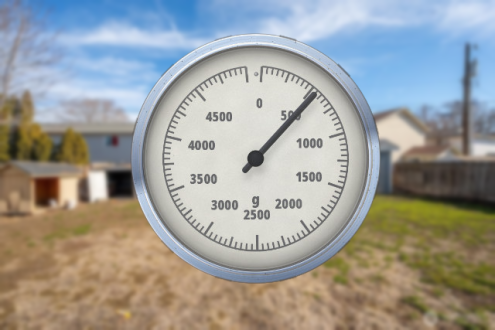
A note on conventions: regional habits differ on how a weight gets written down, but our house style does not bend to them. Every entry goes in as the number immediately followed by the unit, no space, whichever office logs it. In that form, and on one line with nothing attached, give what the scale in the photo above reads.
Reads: 550g
